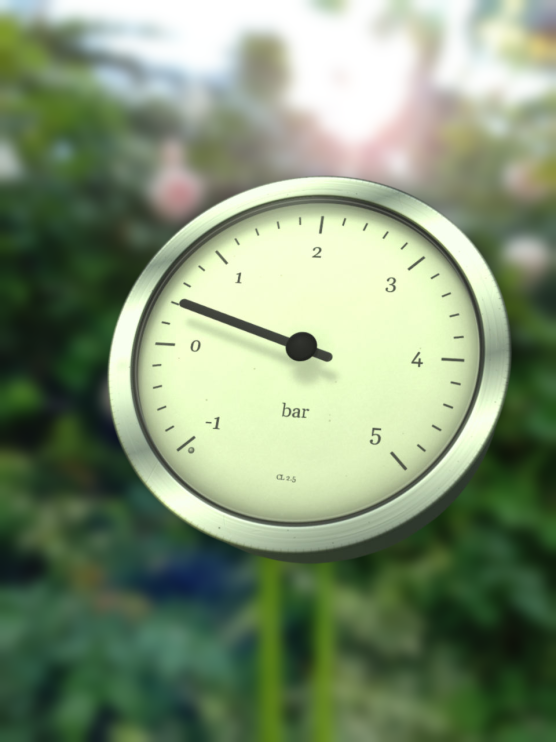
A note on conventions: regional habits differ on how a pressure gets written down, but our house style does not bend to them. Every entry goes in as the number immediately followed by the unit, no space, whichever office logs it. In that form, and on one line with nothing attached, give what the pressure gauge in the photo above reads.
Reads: 0.4bar
